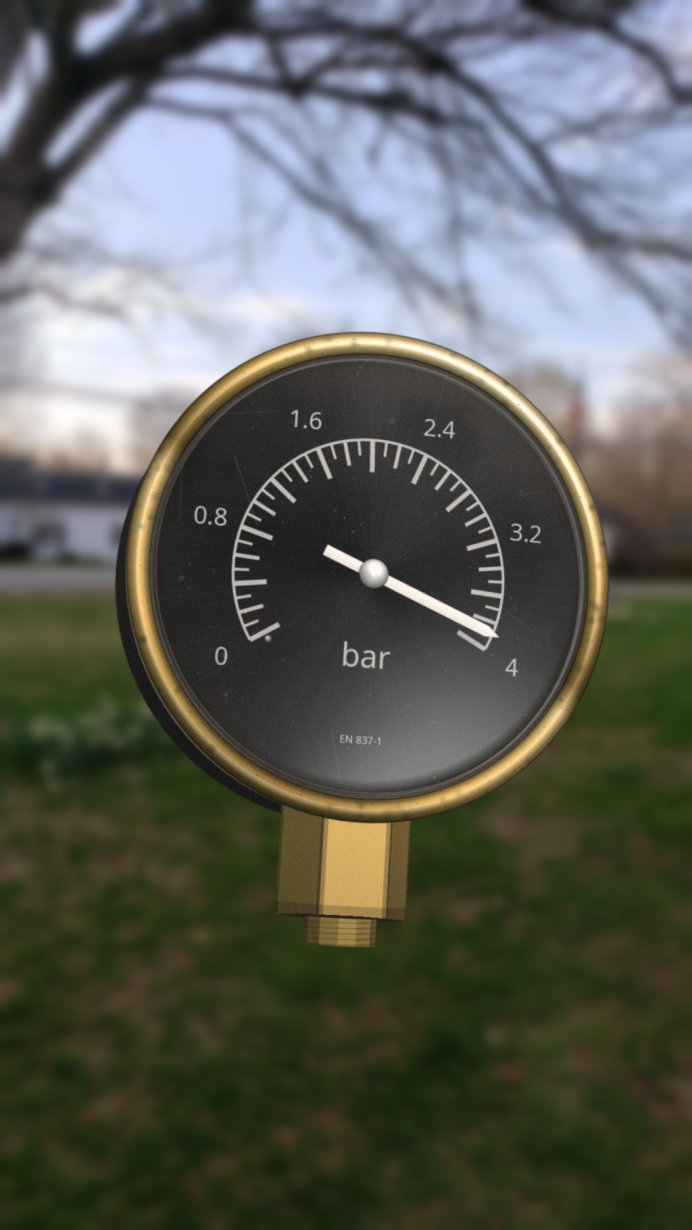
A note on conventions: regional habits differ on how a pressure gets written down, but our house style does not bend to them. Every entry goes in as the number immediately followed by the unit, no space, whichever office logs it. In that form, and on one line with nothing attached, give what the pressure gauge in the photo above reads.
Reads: 3.9bar
